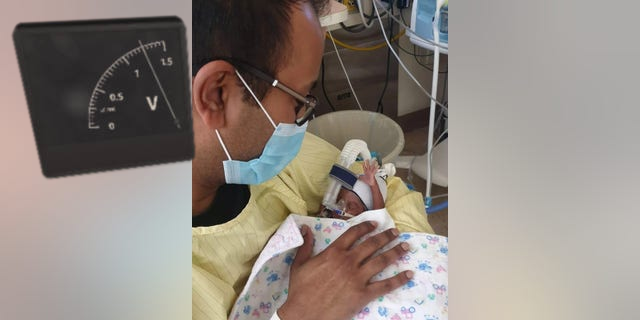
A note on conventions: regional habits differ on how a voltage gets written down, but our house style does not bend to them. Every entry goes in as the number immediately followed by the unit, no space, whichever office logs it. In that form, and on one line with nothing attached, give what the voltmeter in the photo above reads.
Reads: 1.25V
